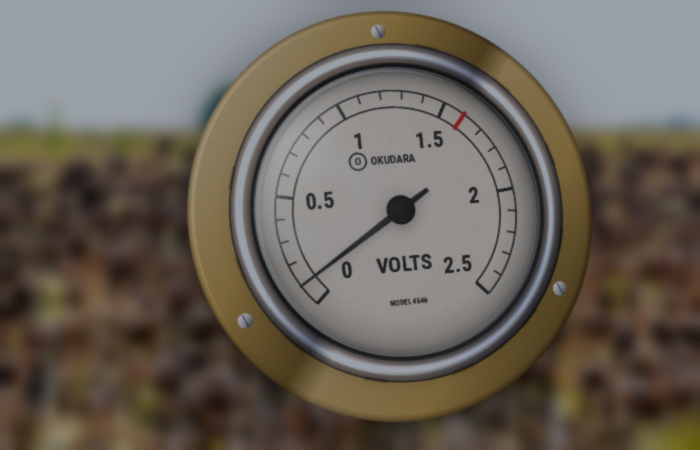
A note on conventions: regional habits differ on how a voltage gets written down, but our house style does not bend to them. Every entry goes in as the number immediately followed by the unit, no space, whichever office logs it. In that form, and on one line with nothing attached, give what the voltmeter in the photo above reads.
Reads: 0.1V
